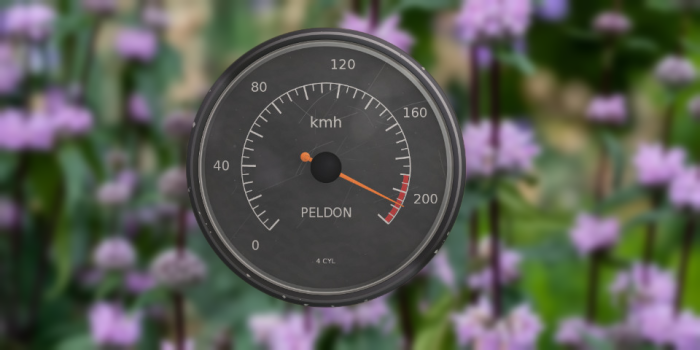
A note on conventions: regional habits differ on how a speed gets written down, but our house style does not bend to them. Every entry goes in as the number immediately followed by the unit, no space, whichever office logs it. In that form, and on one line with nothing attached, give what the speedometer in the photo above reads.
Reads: 207.5km/h
